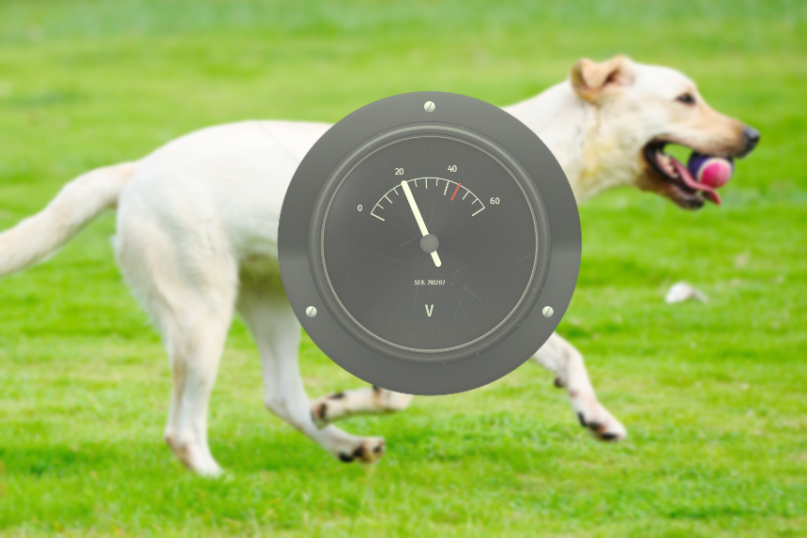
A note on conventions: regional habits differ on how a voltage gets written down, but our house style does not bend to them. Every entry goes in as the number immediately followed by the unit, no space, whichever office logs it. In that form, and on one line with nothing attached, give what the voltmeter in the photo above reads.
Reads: 20V
